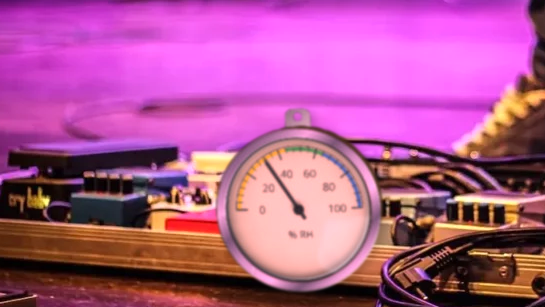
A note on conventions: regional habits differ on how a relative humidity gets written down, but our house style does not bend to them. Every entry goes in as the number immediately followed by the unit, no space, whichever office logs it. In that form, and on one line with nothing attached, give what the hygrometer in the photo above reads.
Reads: 32%
